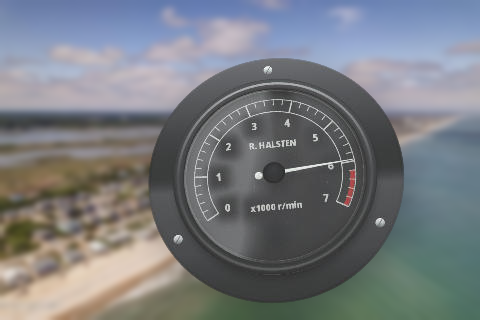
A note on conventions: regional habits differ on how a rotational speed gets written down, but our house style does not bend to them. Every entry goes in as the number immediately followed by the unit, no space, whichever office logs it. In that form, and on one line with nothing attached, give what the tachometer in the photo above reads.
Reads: 6000rpm
